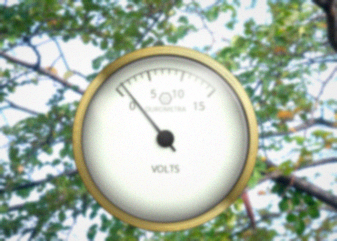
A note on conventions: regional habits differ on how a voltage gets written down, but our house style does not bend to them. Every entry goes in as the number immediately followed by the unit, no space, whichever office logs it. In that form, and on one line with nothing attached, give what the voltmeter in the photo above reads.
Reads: 1V
